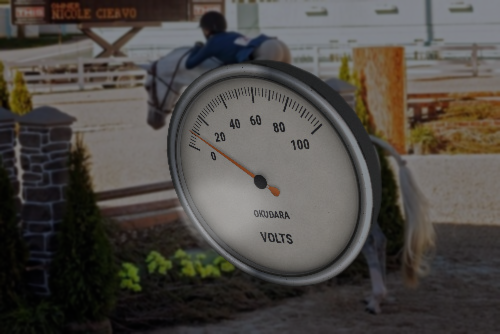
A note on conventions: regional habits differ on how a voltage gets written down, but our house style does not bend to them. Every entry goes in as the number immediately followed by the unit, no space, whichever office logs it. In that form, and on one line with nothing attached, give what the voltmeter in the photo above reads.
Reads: 10V
